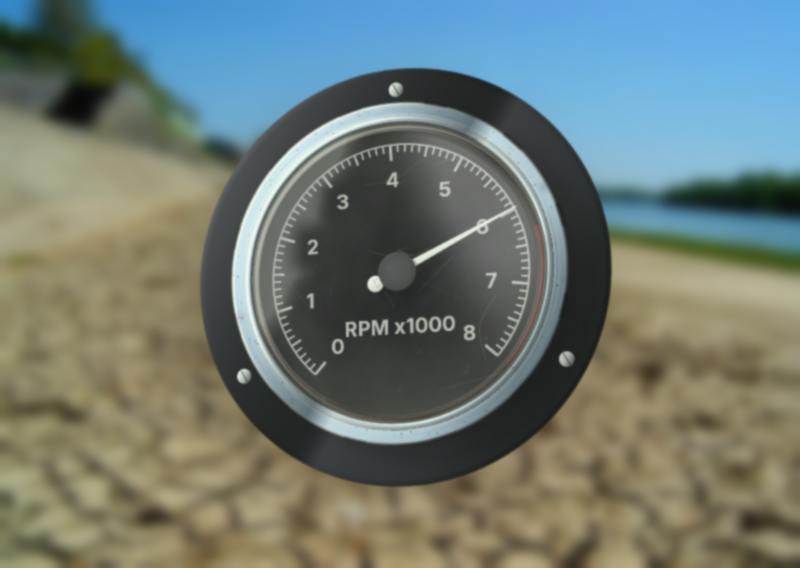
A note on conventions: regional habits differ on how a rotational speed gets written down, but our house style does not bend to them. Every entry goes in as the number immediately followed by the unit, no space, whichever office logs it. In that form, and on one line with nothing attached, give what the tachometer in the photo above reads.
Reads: 6000rpm
